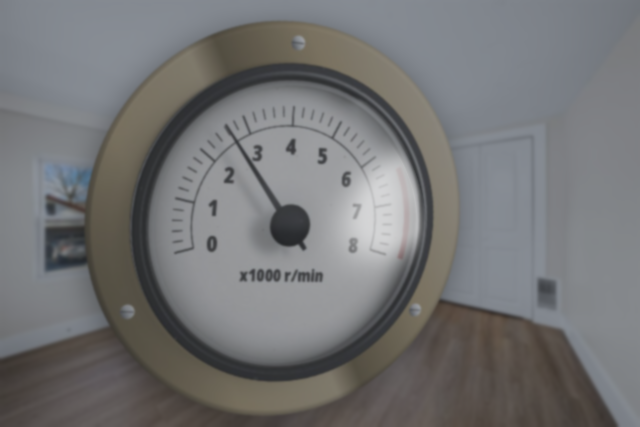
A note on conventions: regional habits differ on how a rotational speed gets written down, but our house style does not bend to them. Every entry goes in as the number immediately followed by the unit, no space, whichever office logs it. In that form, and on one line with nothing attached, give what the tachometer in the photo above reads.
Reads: 2600rpm
